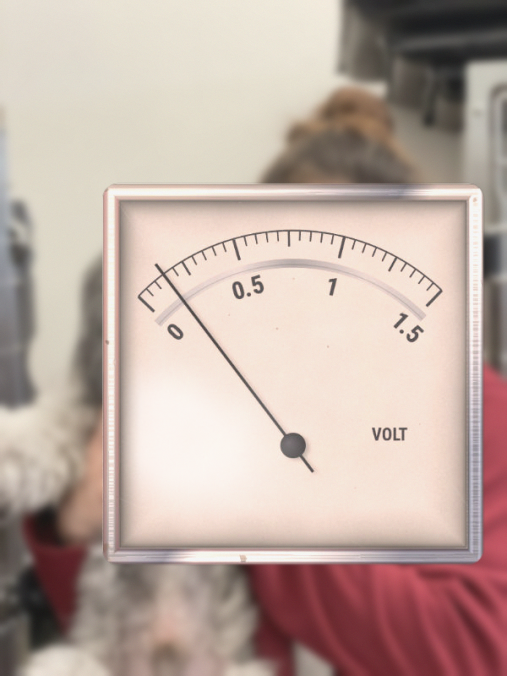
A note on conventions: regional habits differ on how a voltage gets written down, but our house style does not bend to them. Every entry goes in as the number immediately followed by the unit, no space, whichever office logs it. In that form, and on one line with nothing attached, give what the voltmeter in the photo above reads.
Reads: 0.15V
